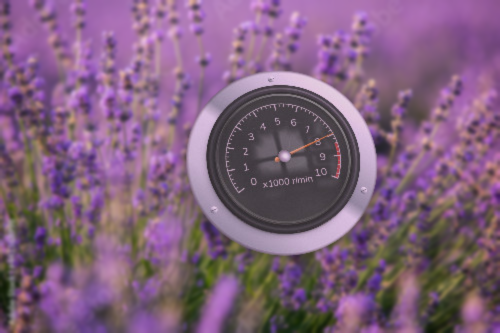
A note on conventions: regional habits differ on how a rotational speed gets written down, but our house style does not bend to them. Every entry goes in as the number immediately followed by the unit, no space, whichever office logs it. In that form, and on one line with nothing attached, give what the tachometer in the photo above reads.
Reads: 8000rpm
